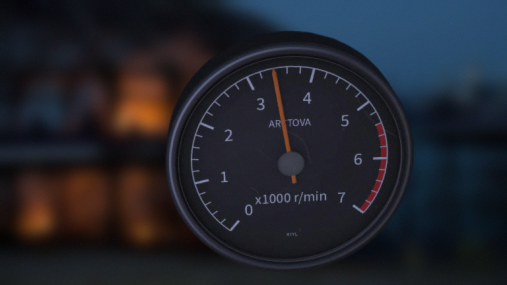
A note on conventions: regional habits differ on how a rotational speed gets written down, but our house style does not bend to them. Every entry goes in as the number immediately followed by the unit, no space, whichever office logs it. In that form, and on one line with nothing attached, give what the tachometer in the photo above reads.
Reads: 3400rpm
